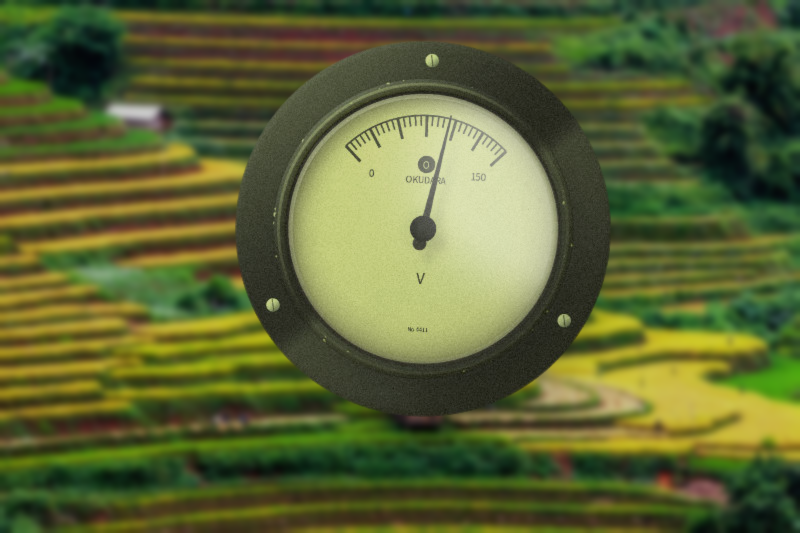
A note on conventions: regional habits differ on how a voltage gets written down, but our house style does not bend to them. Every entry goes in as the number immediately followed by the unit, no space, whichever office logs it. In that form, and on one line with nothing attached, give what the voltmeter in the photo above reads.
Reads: 95V
